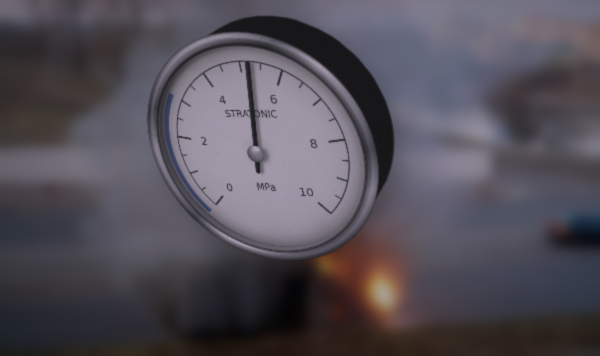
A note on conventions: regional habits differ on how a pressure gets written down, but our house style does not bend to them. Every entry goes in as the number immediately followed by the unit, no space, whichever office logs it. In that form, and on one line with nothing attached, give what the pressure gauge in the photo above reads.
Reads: 5.25MPa
